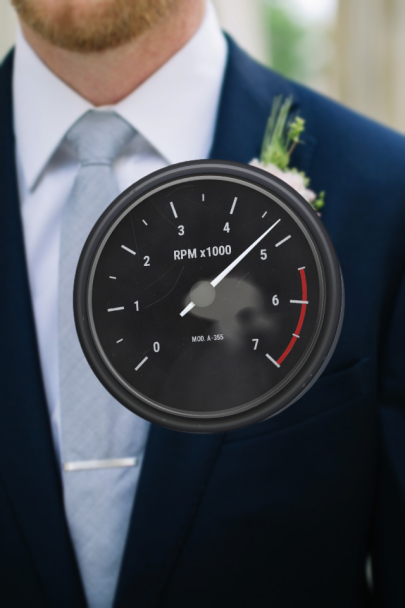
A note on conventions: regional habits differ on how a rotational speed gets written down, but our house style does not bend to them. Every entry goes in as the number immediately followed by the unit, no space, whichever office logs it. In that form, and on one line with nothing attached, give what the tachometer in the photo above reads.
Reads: 4750rpm
